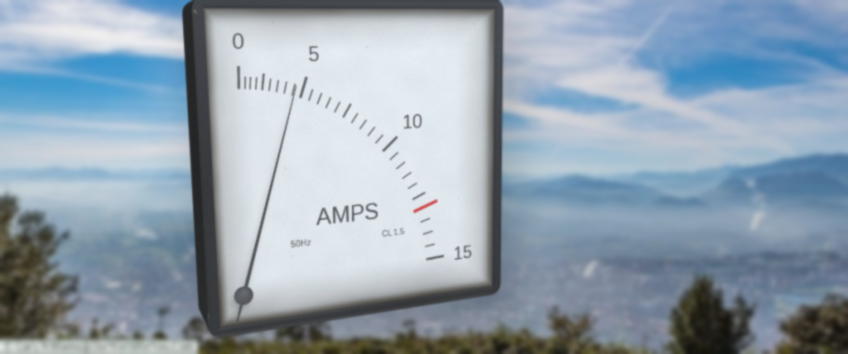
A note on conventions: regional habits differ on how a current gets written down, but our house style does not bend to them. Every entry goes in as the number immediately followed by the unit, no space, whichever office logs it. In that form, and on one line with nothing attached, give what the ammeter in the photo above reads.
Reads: 4.5A
